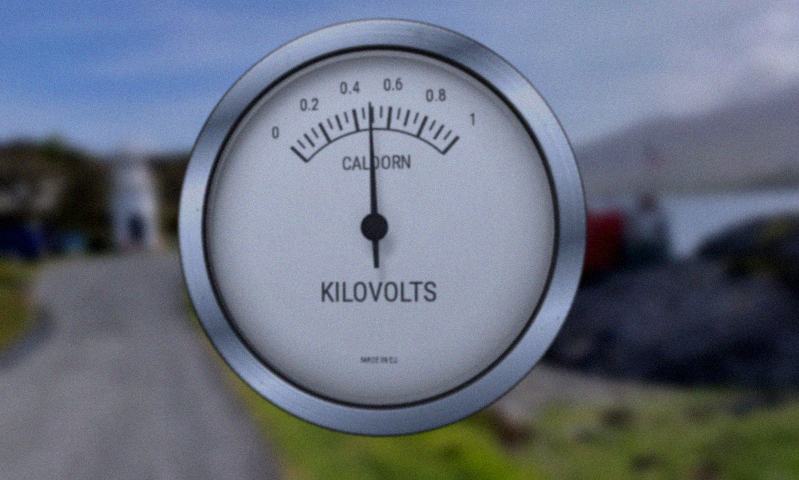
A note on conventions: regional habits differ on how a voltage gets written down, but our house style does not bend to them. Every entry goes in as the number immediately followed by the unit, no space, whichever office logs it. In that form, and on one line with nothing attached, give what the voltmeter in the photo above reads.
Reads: 0.5kV
